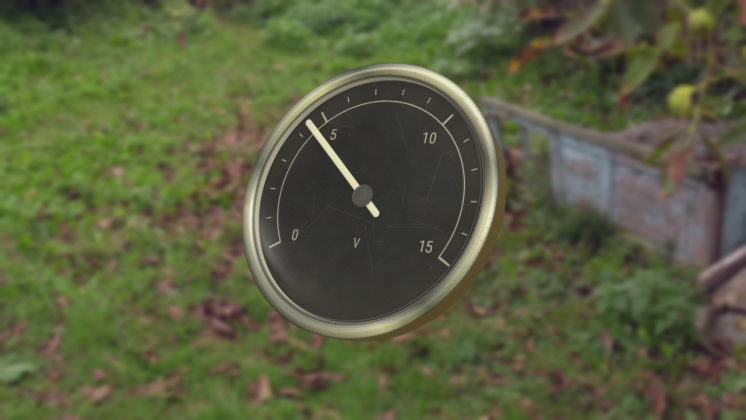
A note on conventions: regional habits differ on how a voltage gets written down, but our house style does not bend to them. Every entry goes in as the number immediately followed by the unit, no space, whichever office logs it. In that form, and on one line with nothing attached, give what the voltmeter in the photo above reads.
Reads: 4.5V
